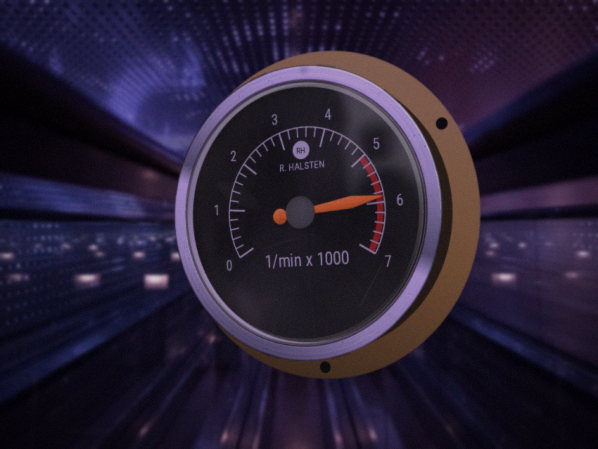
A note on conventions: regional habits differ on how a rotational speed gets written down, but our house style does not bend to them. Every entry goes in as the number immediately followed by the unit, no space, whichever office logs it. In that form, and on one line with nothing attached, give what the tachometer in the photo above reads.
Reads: 5900rpm
